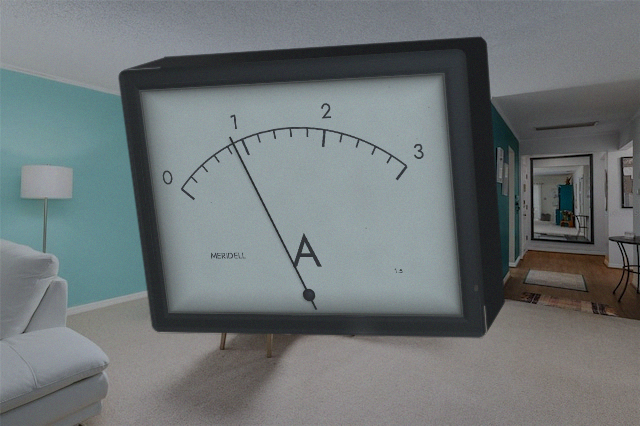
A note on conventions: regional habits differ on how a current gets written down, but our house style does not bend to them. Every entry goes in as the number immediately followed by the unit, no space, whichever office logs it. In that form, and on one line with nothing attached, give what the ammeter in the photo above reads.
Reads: 0.9A
